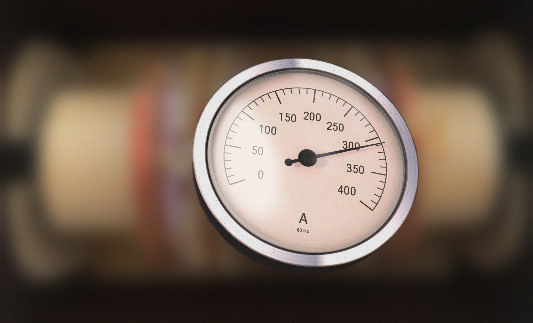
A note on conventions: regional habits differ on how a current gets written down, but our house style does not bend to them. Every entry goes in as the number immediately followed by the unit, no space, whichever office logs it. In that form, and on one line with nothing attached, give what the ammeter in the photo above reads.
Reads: 310A
